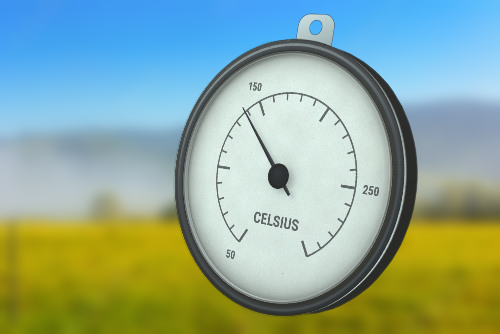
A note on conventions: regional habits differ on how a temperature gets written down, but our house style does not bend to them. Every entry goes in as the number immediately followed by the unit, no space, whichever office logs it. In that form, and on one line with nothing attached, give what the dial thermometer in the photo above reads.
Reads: 140°C
